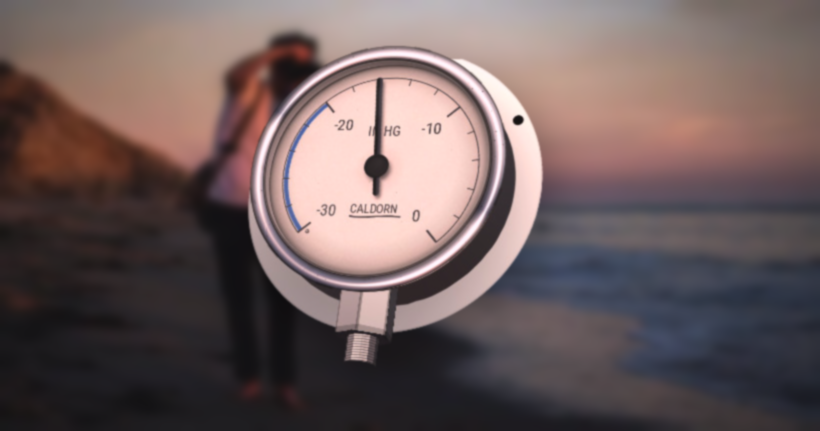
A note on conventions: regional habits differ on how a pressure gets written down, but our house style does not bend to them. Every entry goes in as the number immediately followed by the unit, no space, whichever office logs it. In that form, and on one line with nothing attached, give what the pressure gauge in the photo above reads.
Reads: -16inHg
